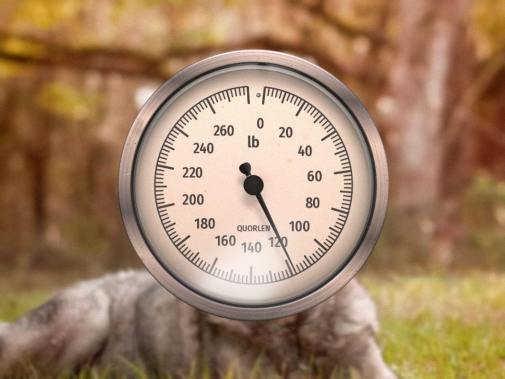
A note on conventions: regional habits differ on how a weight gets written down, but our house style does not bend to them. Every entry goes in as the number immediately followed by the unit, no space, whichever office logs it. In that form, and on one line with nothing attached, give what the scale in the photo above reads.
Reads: 118lb
